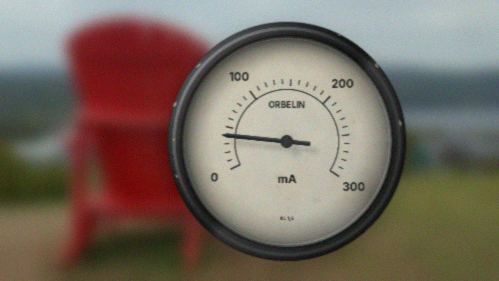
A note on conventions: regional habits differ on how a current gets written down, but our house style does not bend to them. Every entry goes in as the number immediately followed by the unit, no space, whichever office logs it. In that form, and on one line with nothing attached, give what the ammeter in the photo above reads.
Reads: 40mA
